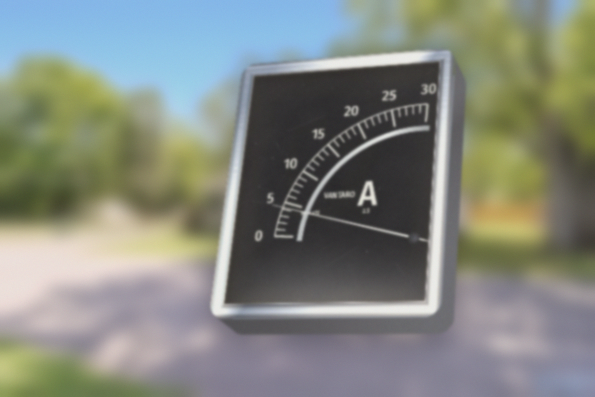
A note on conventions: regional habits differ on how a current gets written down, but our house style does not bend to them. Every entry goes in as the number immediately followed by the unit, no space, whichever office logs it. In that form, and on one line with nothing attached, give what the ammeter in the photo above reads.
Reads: 4A
